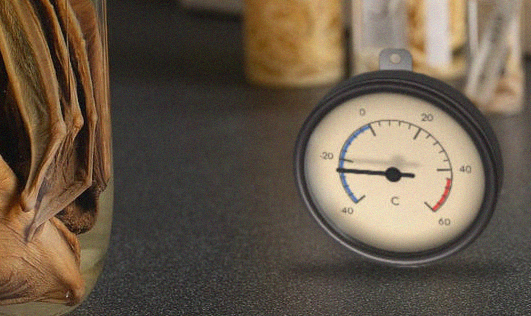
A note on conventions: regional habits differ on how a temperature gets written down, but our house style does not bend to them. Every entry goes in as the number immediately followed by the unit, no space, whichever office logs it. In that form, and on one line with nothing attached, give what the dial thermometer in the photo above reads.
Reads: -24°C
